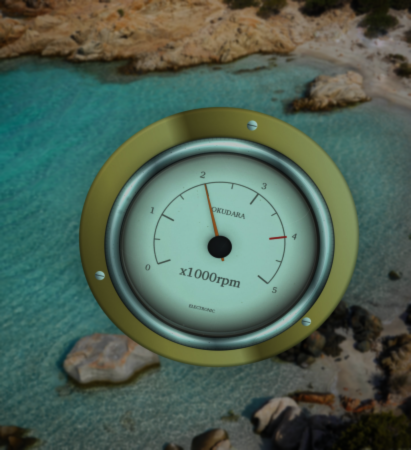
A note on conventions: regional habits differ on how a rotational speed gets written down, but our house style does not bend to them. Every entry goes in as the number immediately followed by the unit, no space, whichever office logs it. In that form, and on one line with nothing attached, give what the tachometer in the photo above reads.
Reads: 2000rpm
